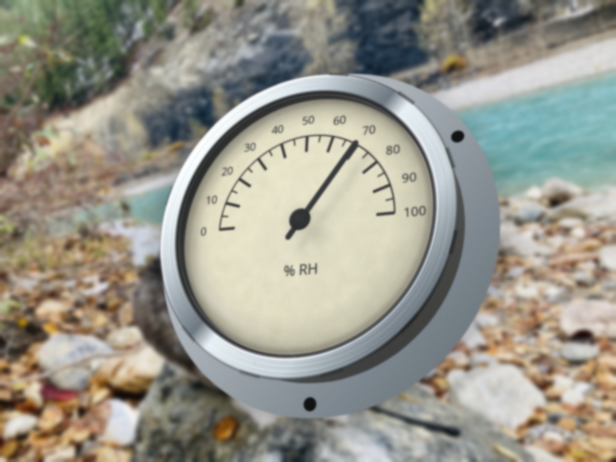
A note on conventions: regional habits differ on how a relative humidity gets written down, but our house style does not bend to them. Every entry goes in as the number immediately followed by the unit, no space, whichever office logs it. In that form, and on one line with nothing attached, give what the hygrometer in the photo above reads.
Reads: 70%
